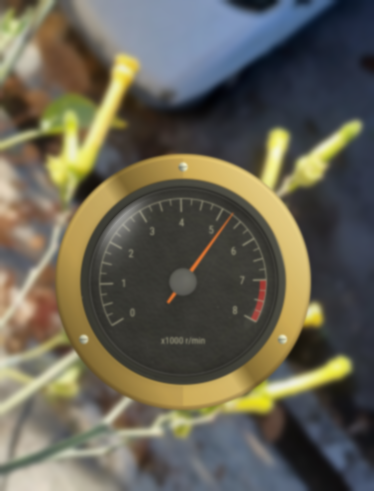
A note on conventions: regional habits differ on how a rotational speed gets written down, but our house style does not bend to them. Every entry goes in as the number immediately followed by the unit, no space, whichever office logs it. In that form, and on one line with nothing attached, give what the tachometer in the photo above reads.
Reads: 5250rpm
